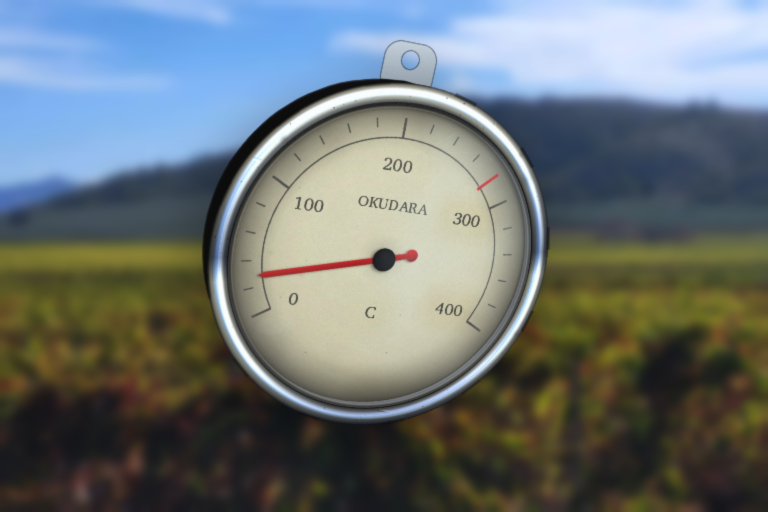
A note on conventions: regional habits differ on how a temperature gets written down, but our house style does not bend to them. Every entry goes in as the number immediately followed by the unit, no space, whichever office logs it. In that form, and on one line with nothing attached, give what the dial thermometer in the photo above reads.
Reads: 30°C
